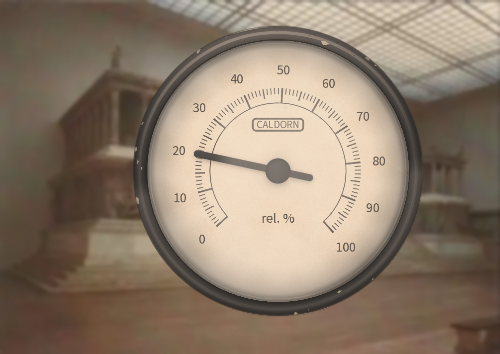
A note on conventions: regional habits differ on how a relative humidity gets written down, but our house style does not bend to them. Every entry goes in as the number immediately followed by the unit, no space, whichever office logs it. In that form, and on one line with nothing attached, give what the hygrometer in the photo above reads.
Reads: 20%
